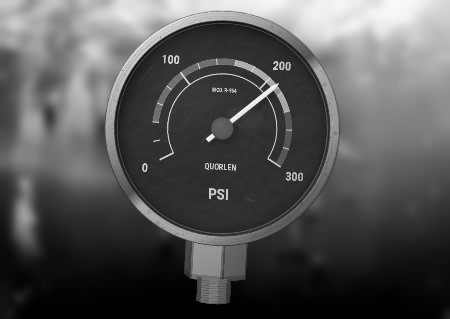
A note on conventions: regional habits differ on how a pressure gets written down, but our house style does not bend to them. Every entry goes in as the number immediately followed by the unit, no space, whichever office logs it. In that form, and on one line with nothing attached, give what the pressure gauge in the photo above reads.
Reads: 210psi
